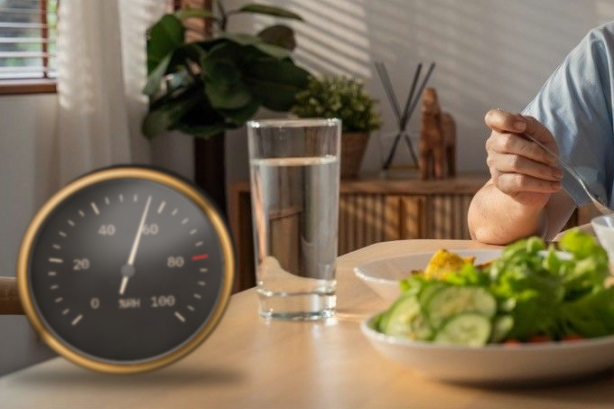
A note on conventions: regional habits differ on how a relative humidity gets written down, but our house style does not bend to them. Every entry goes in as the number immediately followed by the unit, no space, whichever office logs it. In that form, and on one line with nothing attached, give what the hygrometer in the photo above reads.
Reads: 56%
